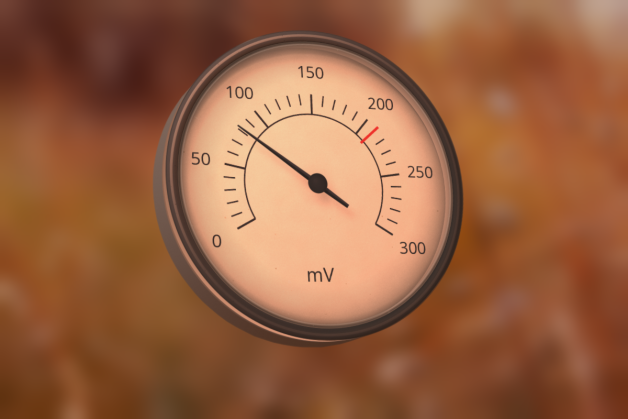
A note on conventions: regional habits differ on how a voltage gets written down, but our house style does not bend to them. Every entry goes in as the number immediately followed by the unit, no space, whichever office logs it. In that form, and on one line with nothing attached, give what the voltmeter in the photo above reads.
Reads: 80mV
